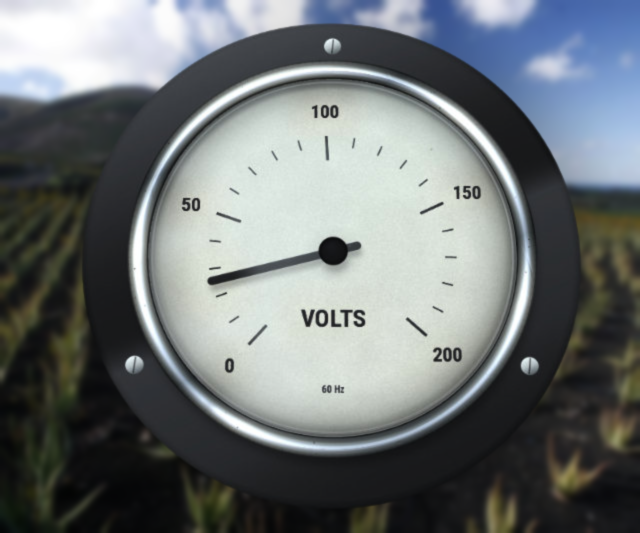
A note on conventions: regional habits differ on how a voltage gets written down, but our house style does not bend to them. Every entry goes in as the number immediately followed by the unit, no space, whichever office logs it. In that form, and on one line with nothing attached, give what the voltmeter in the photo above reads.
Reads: 25V
